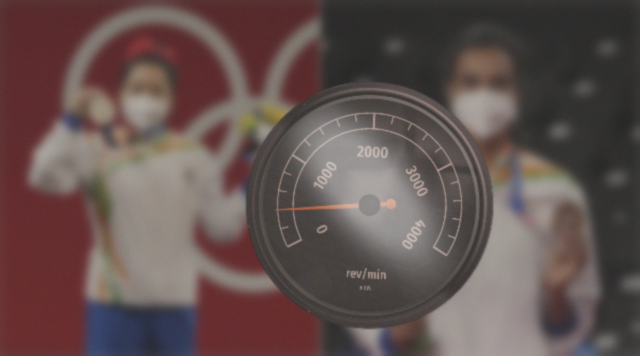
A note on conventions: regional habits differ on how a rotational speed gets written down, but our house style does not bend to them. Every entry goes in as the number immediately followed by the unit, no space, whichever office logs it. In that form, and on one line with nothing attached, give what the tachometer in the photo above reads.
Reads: 400rpm
